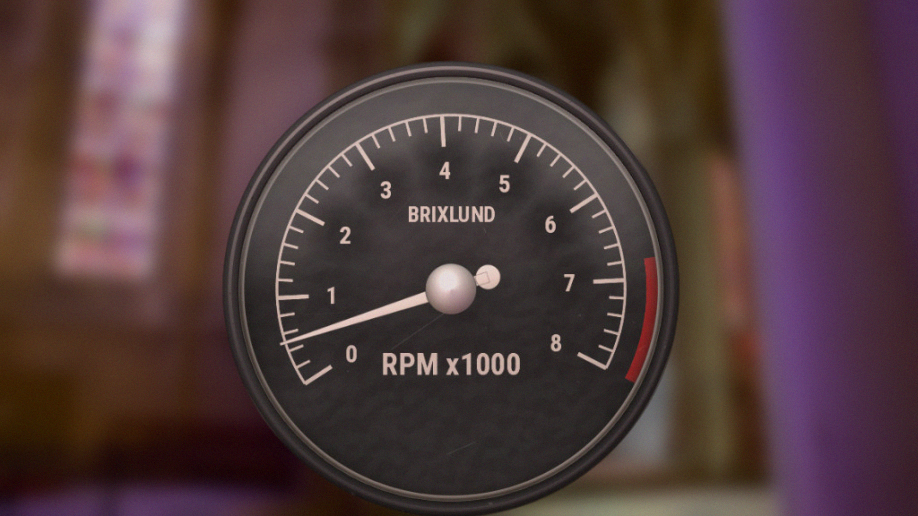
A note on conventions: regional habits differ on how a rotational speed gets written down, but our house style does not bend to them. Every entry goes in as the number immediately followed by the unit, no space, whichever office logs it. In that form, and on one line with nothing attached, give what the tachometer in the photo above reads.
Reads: 500rpm
